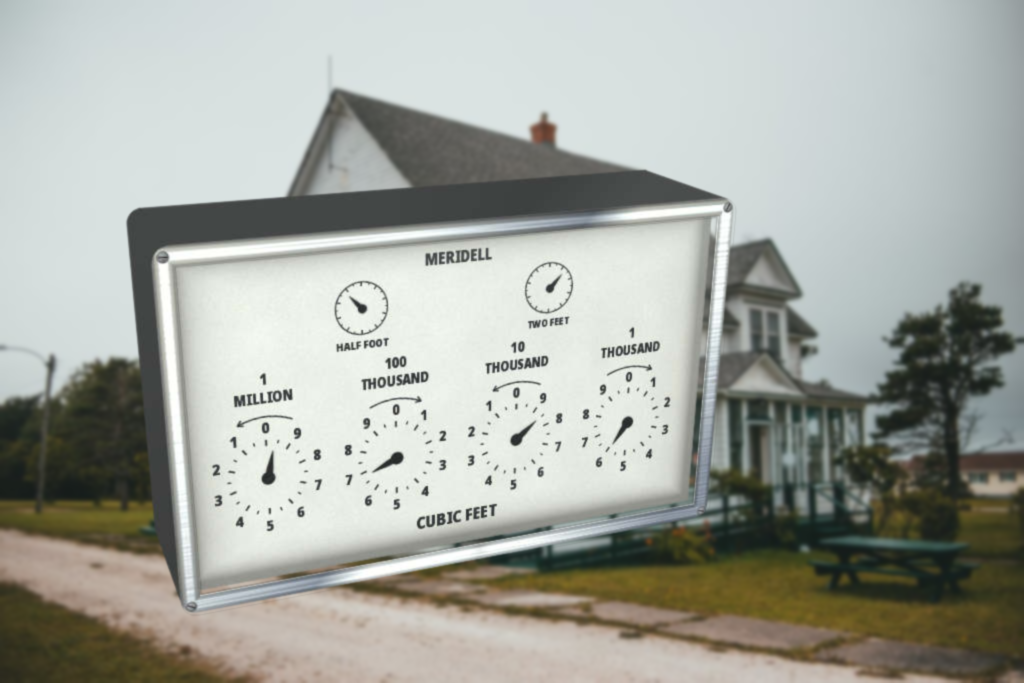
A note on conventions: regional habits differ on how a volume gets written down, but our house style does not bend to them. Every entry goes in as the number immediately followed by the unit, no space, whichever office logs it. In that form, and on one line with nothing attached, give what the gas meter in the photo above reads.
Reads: 968600ft³
